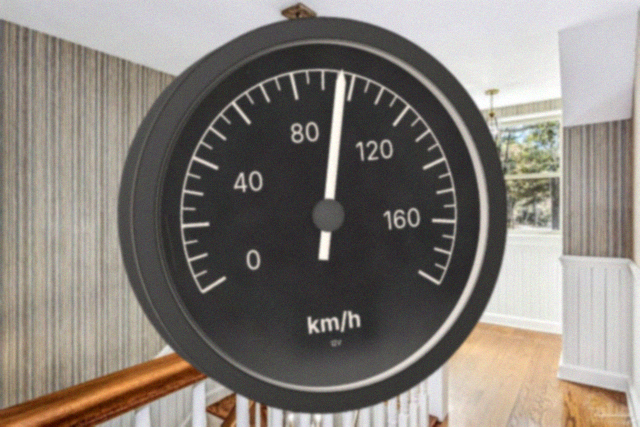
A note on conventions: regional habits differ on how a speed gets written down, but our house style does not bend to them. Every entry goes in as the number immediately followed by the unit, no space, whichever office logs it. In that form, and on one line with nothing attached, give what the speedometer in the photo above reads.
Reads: 95km/h
